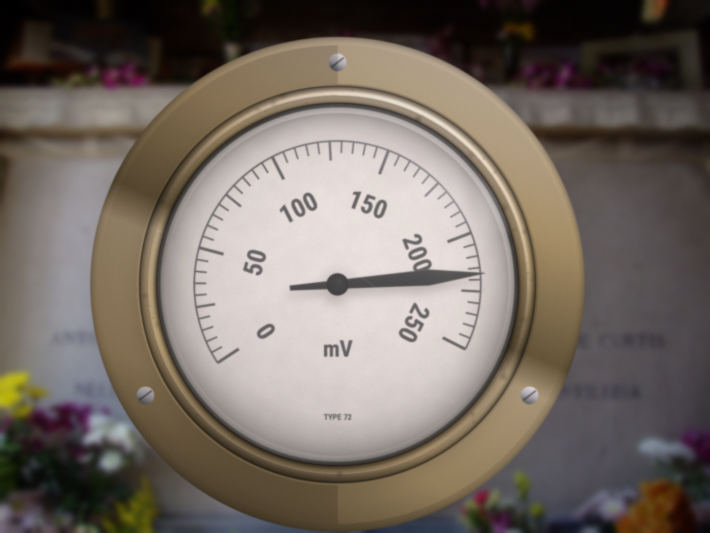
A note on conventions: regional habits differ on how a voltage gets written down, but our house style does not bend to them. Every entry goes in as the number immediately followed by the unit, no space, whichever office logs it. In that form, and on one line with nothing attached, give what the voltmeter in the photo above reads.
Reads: 217.5mV
